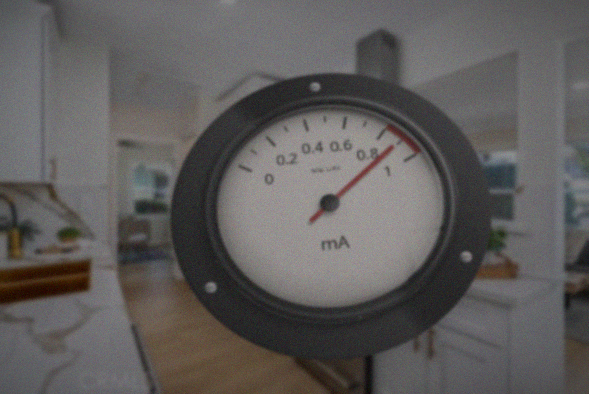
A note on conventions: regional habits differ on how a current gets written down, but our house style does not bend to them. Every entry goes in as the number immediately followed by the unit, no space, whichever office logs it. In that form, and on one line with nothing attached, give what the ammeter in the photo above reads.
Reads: 0.9mA
